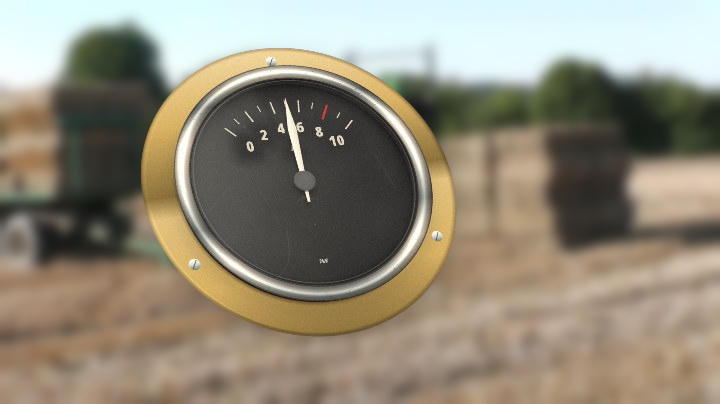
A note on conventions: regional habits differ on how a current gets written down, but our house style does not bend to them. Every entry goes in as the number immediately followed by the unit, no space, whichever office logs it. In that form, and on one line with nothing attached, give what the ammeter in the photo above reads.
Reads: 5A
